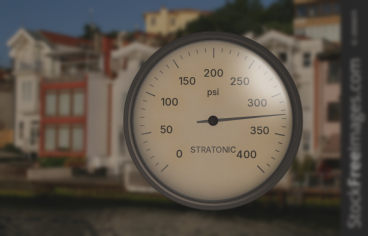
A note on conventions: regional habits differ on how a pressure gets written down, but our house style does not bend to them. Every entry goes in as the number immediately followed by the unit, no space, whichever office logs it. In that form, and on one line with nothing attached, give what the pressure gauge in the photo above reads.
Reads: 325psi
